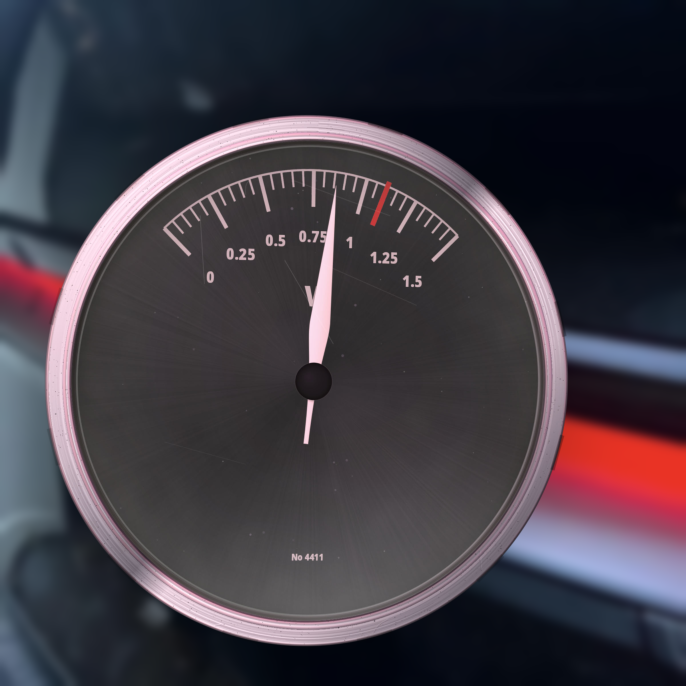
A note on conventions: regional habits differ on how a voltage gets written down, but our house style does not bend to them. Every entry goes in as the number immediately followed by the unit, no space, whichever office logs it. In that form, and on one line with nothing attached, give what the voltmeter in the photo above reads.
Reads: 0.85V
